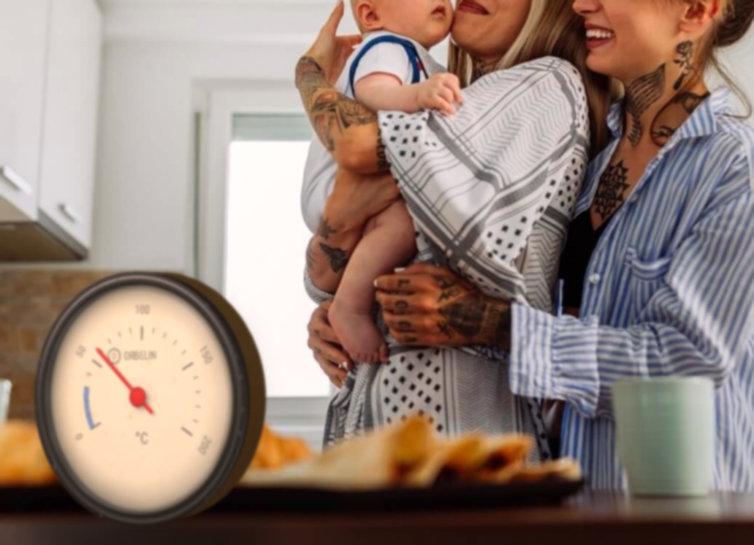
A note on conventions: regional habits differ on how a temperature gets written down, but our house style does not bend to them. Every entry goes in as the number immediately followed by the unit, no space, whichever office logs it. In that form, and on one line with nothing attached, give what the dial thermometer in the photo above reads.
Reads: 60°C
